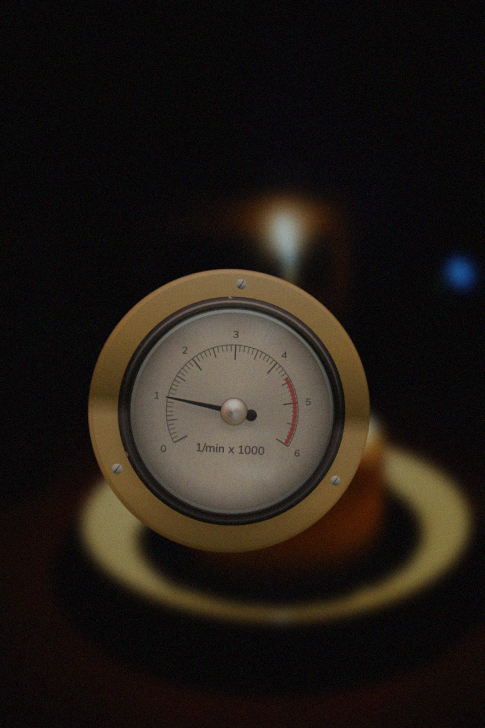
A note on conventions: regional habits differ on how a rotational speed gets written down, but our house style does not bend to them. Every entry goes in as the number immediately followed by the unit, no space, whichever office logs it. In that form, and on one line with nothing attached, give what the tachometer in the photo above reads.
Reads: 1000rpm
